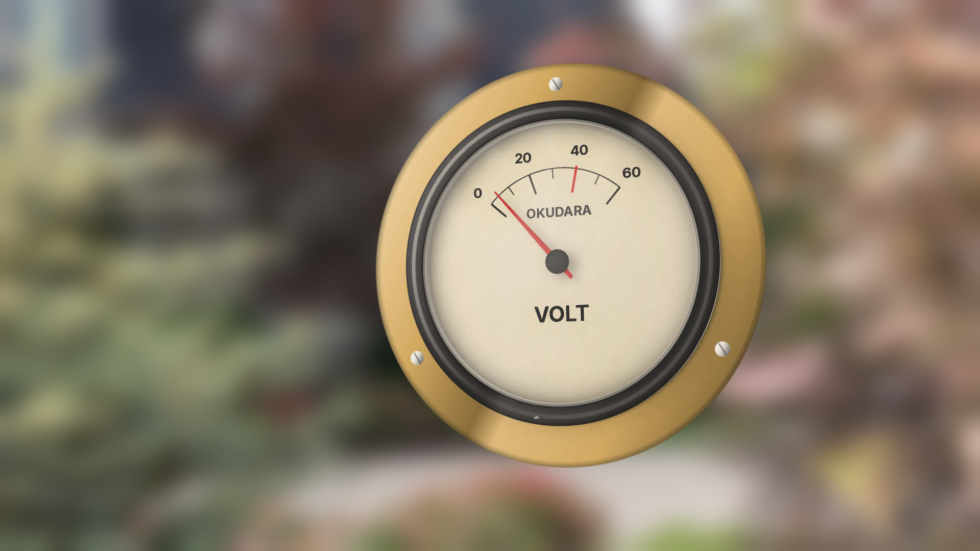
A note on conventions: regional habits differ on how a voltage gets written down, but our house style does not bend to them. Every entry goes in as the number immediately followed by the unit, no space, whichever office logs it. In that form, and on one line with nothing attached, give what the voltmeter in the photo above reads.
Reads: 5V
